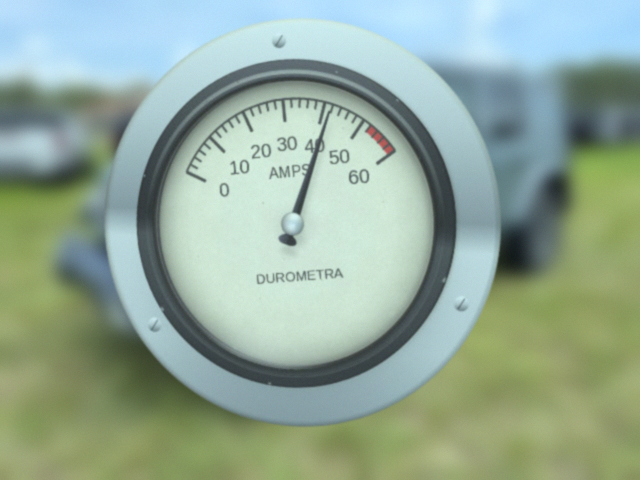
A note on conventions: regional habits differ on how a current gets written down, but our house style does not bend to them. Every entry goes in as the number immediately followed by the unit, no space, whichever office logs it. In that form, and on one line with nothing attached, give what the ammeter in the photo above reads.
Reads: 42A
